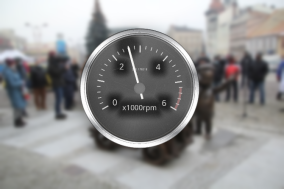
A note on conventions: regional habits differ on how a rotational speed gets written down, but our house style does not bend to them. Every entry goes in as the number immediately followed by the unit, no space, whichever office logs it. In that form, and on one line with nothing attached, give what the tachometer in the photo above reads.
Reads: 2600rpm
